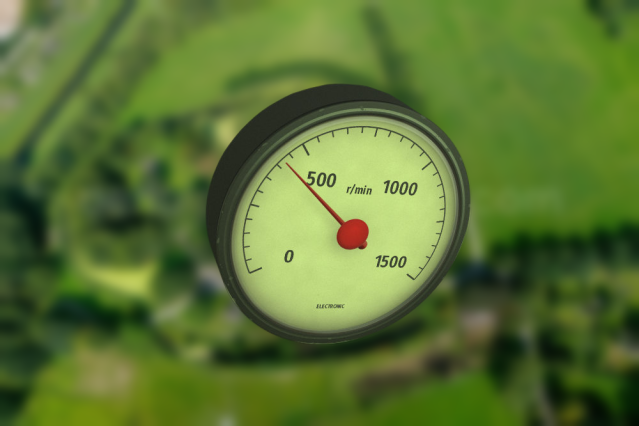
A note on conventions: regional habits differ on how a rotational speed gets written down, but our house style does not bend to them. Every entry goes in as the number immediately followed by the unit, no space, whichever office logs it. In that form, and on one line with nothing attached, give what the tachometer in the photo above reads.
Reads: 425rpm
